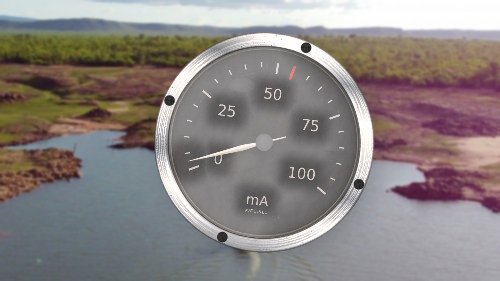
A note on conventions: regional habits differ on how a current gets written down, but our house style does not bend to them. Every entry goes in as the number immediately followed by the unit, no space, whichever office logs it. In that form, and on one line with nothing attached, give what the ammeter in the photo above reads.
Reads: 2.5mA
